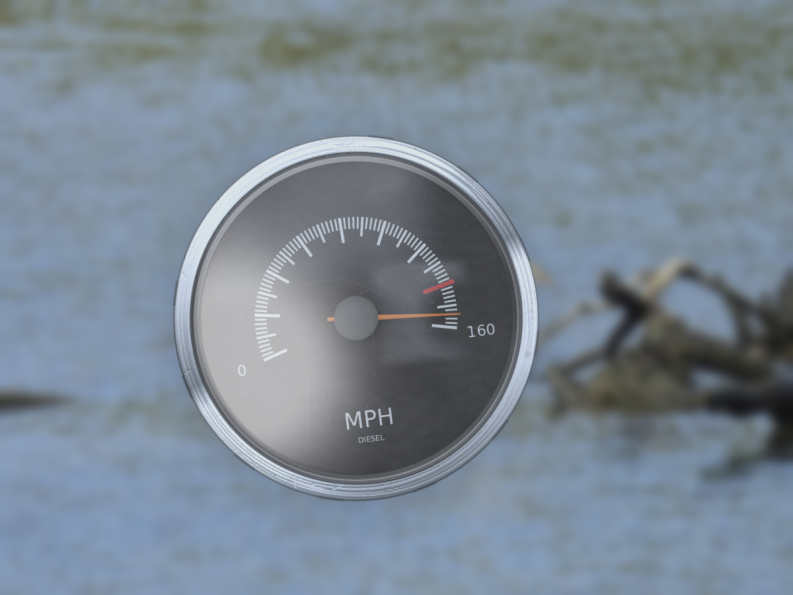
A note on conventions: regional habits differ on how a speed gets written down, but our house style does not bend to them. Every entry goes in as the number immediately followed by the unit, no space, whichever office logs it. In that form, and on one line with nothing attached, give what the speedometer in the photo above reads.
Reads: 154mph
